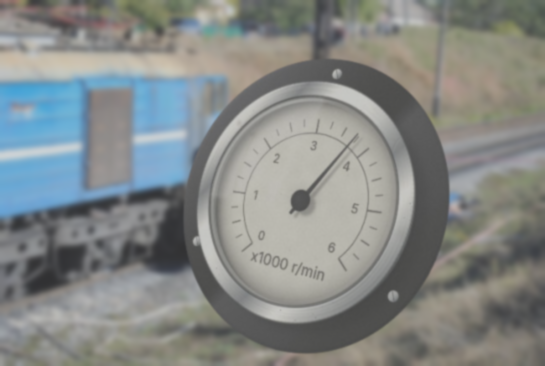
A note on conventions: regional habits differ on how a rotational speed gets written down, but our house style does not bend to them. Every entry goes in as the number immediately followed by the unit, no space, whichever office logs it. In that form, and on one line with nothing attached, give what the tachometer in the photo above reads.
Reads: 3750rpm
